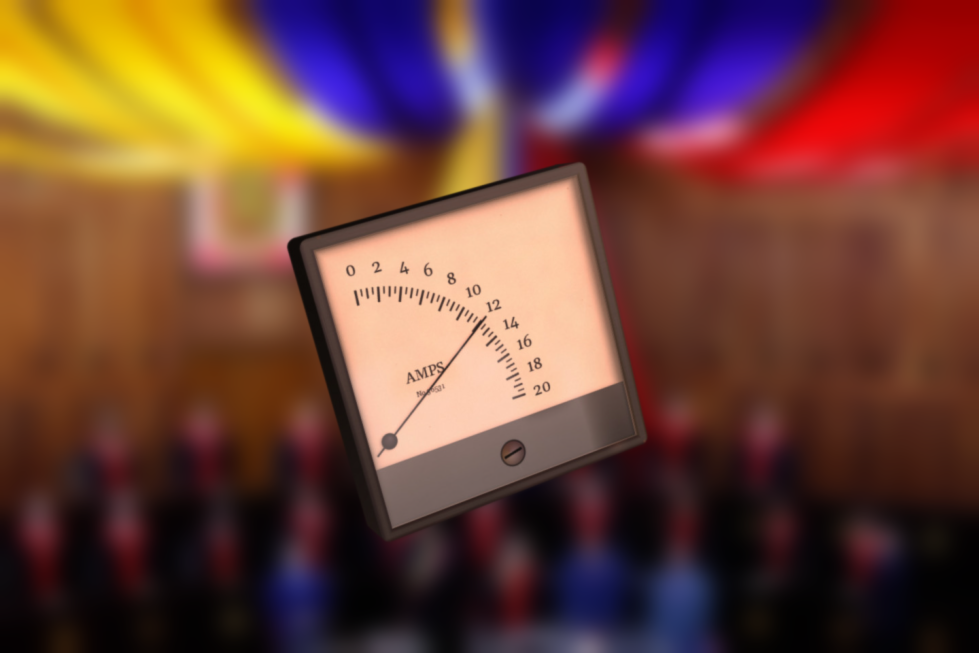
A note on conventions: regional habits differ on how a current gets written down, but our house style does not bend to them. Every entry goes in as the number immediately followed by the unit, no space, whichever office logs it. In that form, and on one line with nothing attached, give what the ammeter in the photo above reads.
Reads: 12A
